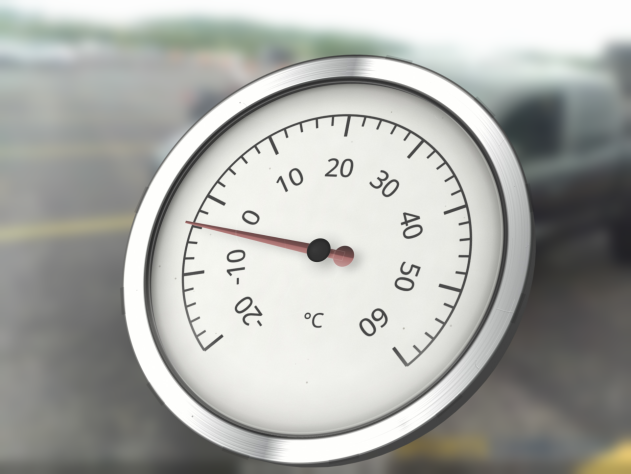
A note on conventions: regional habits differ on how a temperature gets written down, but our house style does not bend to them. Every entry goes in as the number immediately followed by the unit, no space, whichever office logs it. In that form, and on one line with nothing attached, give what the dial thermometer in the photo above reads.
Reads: -4°C
